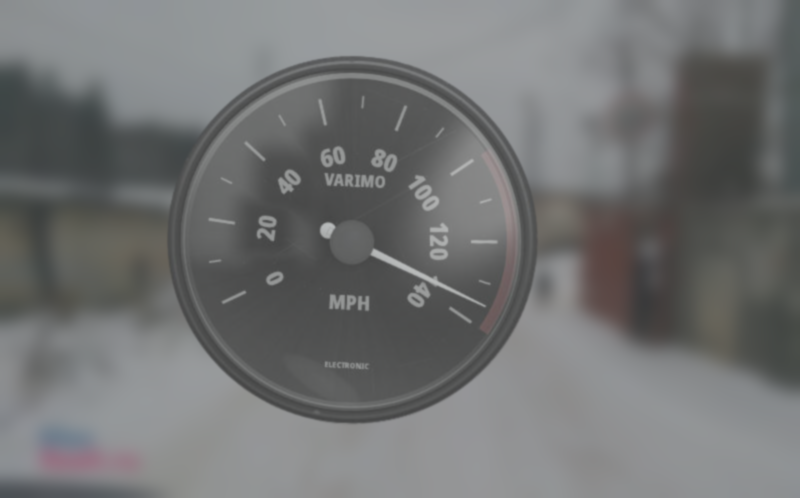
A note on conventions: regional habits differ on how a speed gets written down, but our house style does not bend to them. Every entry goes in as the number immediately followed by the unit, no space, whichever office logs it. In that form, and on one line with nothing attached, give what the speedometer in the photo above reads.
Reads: 135mph
